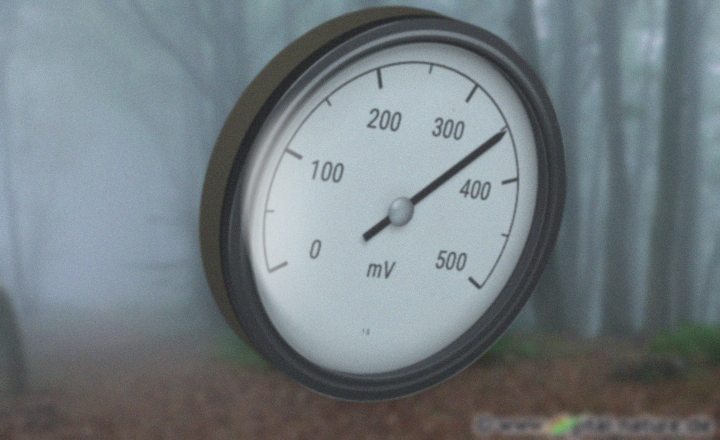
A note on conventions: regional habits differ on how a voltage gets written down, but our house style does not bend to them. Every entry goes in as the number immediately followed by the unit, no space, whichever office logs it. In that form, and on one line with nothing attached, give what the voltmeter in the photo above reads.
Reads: 350mV
